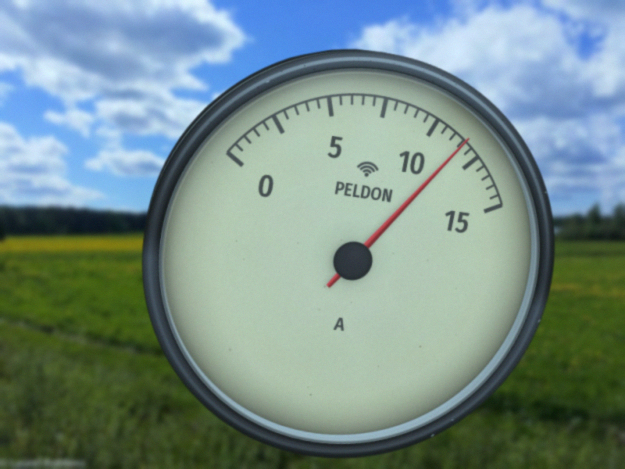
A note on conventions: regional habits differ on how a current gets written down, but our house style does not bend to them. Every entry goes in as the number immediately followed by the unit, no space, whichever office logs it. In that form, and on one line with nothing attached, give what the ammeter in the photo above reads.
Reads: 11.5A
